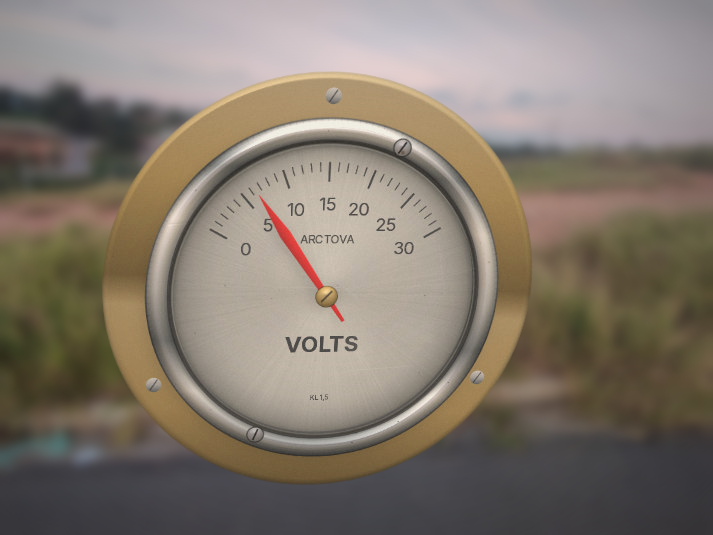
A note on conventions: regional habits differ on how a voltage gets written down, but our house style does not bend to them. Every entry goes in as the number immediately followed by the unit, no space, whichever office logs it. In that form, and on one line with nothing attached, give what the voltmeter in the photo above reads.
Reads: 6.5V
